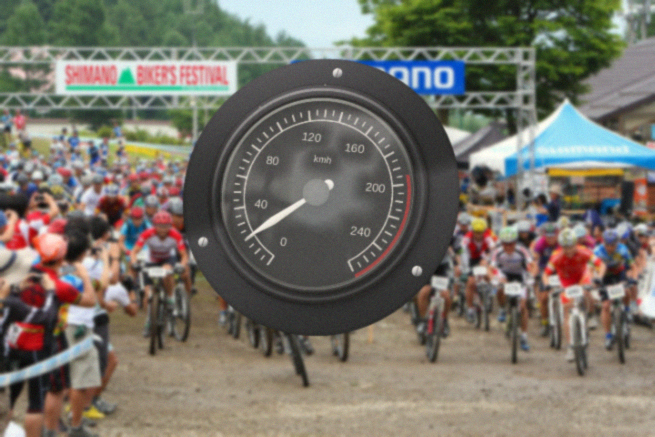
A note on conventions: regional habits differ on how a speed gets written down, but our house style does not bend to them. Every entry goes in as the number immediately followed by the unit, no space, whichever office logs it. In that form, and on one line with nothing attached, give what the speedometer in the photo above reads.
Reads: 20km/h
